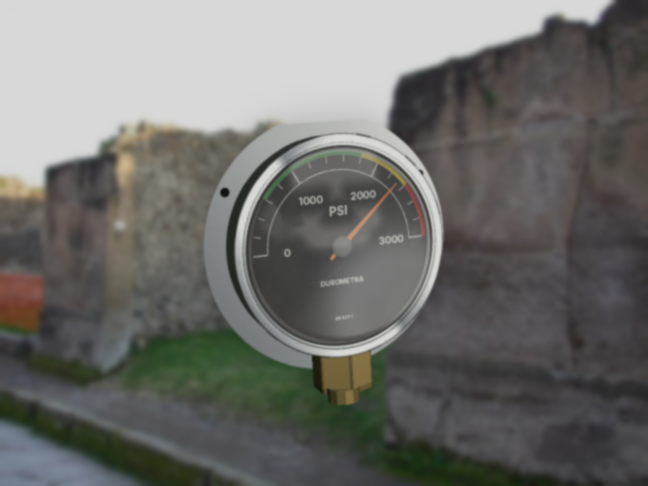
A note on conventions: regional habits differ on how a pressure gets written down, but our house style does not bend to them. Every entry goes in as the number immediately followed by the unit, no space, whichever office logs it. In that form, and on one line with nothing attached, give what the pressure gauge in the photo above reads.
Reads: 2300psi
